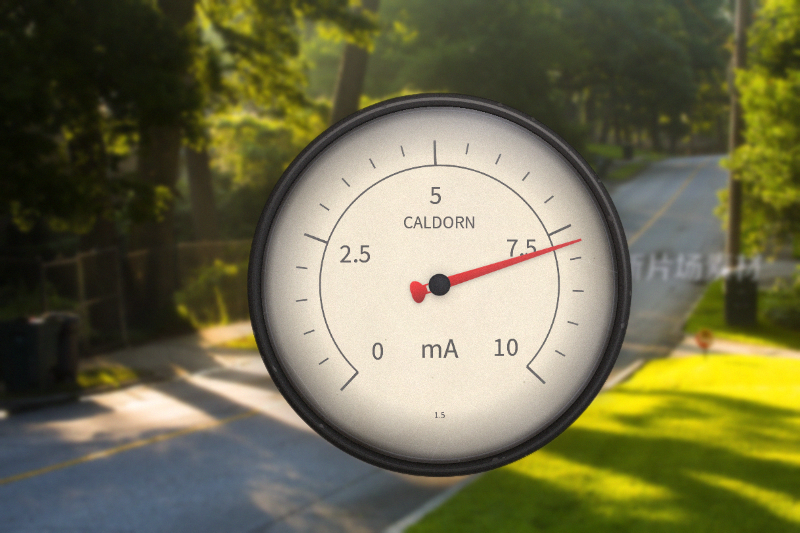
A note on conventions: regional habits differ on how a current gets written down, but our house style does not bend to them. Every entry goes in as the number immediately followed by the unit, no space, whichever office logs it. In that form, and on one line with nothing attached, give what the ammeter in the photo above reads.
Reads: 7.75mA
